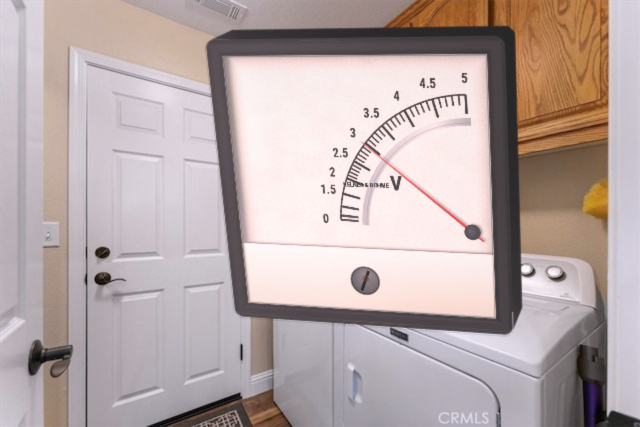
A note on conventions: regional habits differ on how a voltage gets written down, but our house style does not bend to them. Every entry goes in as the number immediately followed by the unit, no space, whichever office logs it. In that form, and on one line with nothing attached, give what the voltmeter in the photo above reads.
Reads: 3V
